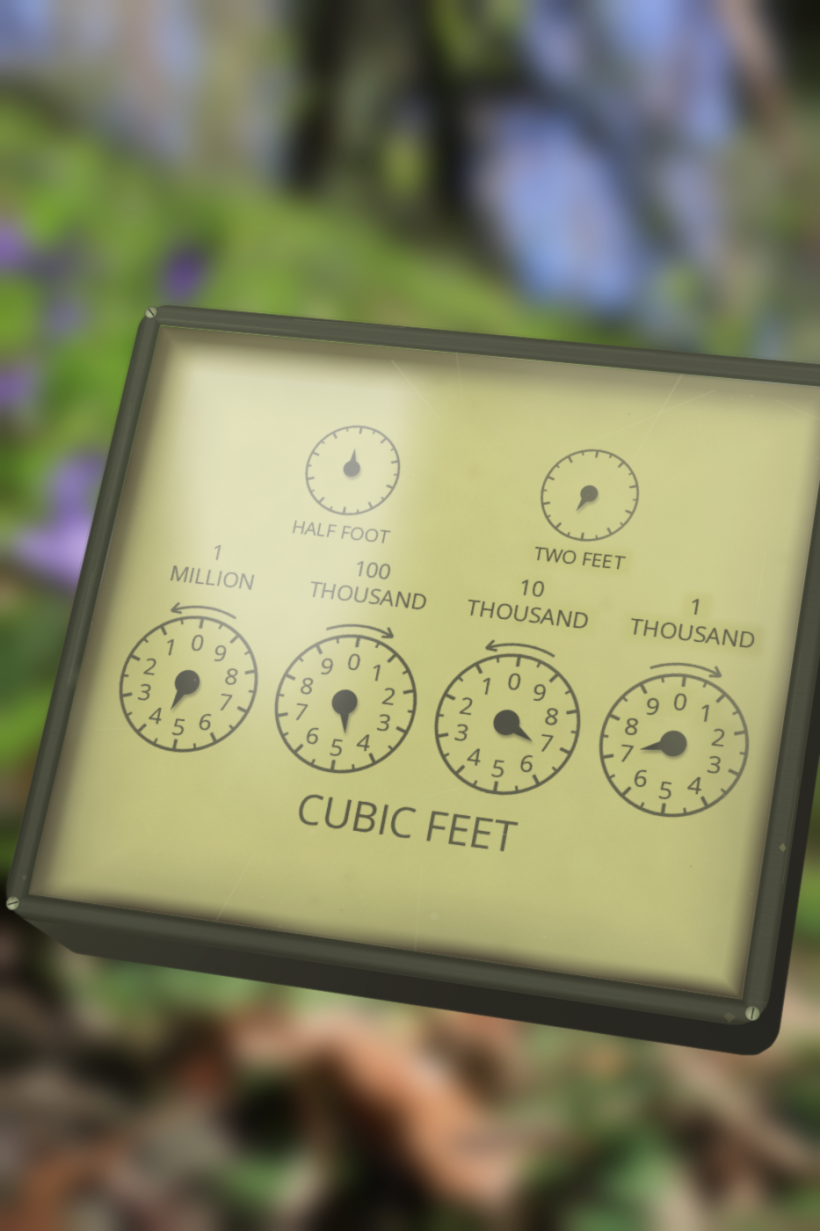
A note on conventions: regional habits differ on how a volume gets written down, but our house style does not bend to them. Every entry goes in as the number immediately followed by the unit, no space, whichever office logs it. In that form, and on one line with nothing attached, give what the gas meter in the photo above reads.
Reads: 446700ft³
